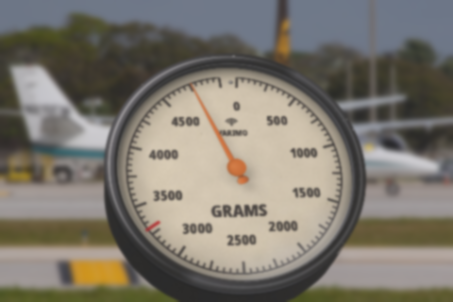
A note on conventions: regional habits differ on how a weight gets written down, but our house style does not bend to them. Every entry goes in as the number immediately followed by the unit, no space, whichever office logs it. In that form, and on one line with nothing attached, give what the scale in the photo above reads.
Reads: 4750g
